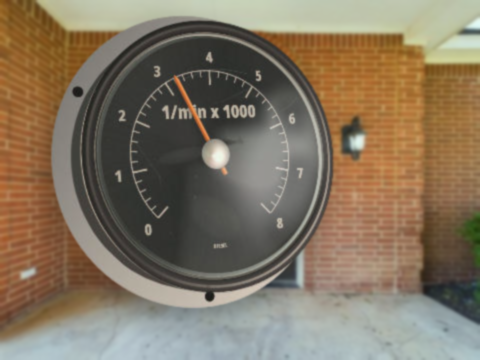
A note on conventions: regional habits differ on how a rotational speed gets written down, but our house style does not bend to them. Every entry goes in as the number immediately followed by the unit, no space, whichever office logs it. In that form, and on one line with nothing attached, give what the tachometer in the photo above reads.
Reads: 3200rpm
